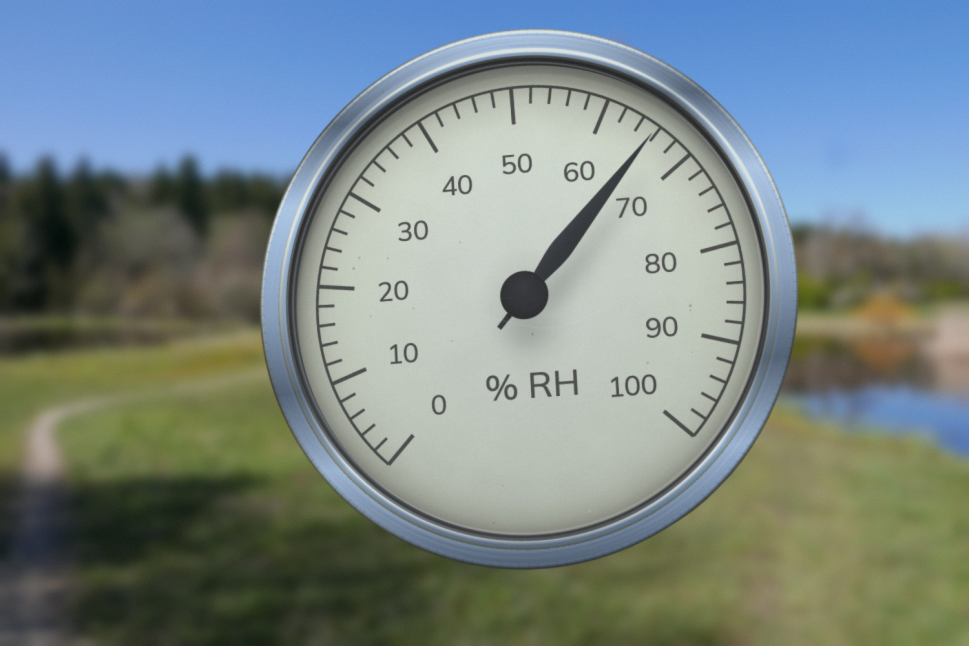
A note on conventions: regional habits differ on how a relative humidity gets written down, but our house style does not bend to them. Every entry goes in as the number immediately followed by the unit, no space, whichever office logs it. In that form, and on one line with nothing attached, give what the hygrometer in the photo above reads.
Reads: 66%
